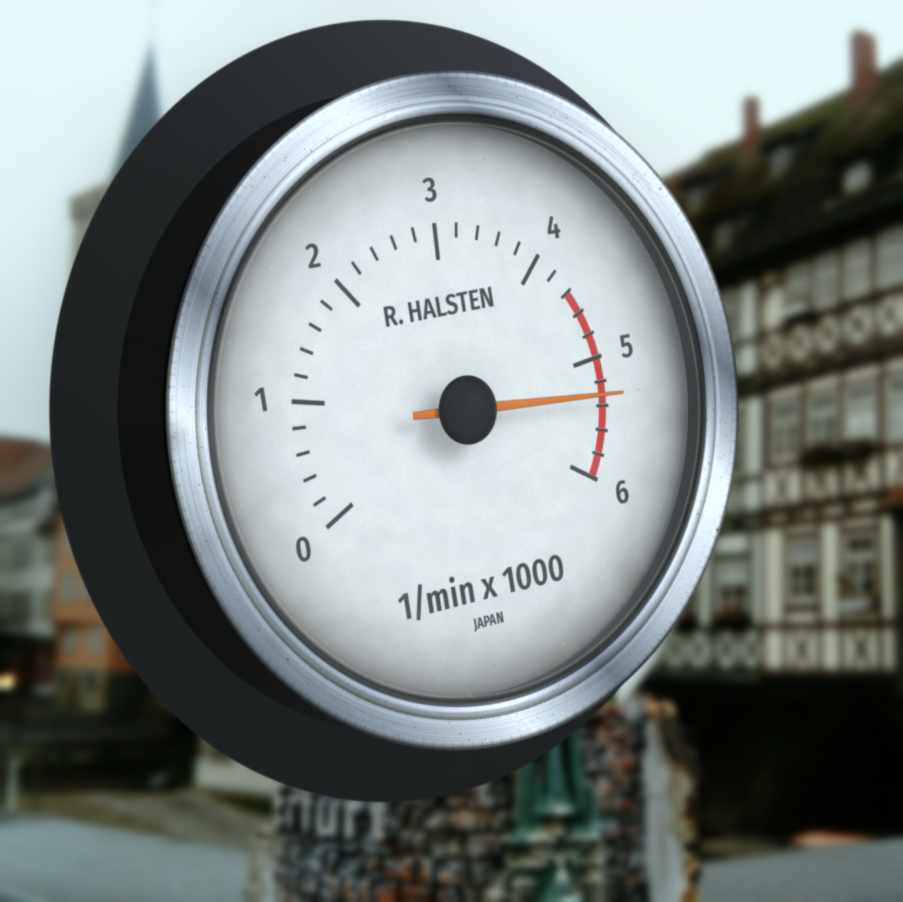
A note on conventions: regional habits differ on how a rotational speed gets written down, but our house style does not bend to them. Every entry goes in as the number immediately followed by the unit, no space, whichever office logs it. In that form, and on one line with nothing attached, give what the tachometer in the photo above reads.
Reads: 5300rpm
